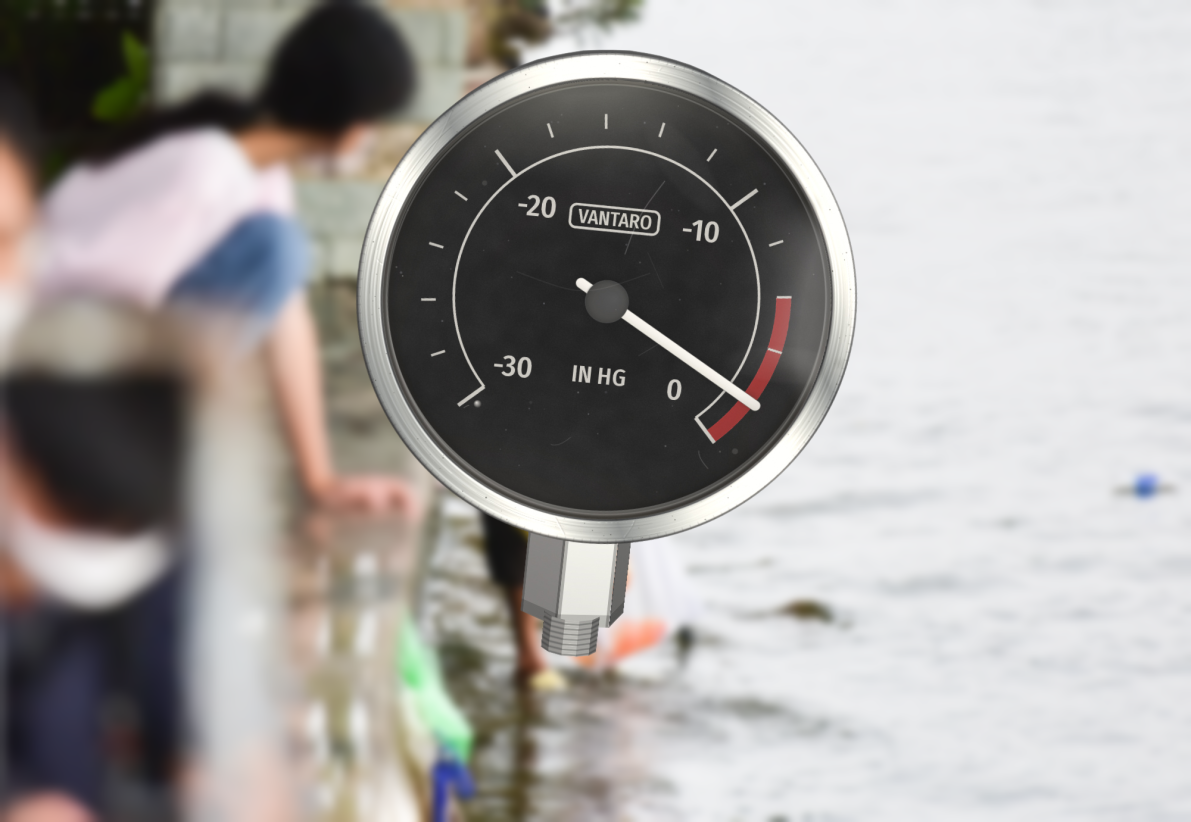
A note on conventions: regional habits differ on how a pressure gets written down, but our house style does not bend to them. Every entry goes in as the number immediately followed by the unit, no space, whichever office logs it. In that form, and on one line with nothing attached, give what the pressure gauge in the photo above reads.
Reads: -2inHg
